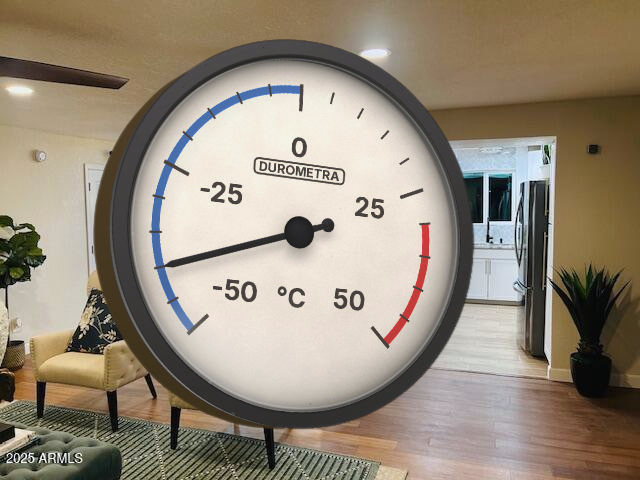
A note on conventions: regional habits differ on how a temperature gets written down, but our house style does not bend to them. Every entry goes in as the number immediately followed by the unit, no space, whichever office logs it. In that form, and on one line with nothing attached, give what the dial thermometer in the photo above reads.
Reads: -40°C
